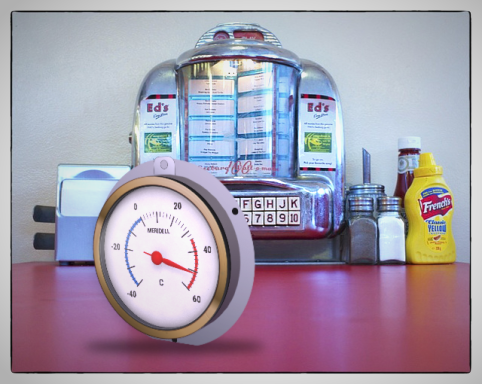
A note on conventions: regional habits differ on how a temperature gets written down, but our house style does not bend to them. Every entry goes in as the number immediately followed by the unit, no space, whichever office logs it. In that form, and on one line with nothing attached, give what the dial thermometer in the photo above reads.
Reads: 50°C
